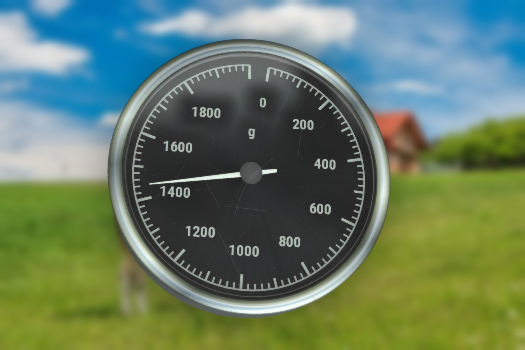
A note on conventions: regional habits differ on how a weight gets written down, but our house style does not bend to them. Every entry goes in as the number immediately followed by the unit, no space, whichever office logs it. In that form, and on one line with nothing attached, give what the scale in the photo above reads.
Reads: 1440g
